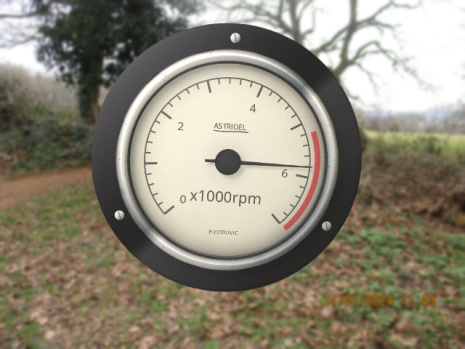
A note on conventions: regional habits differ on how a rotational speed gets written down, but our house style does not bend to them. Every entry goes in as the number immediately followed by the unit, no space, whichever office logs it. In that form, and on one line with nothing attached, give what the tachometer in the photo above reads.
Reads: 5800rpm
